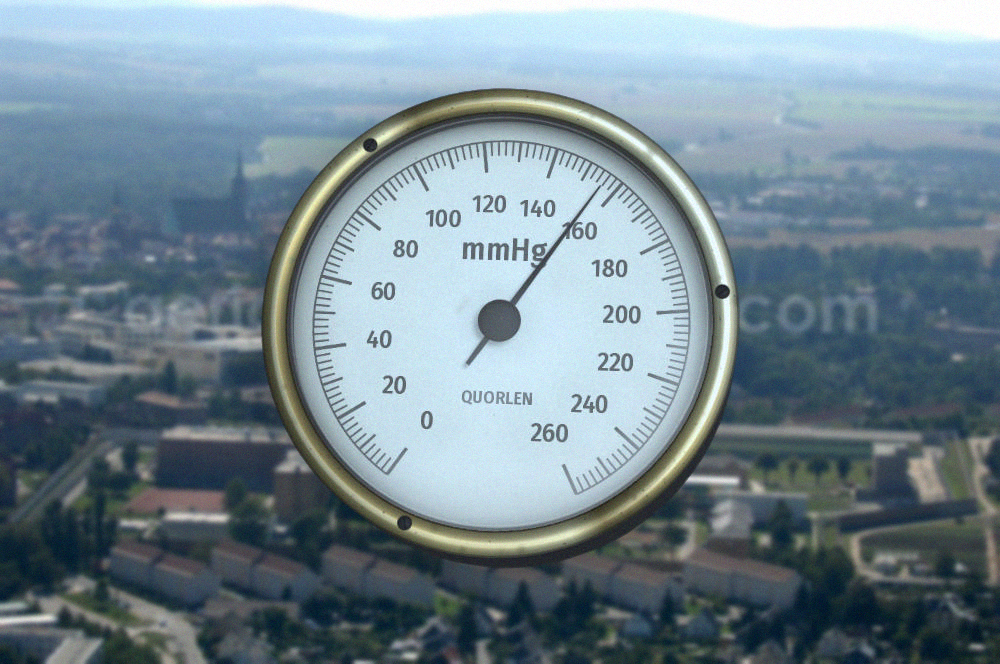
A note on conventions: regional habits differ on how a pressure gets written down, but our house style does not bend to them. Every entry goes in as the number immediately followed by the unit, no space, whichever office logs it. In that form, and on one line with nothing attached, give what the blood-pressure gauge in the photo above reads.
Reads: 156mmHg
